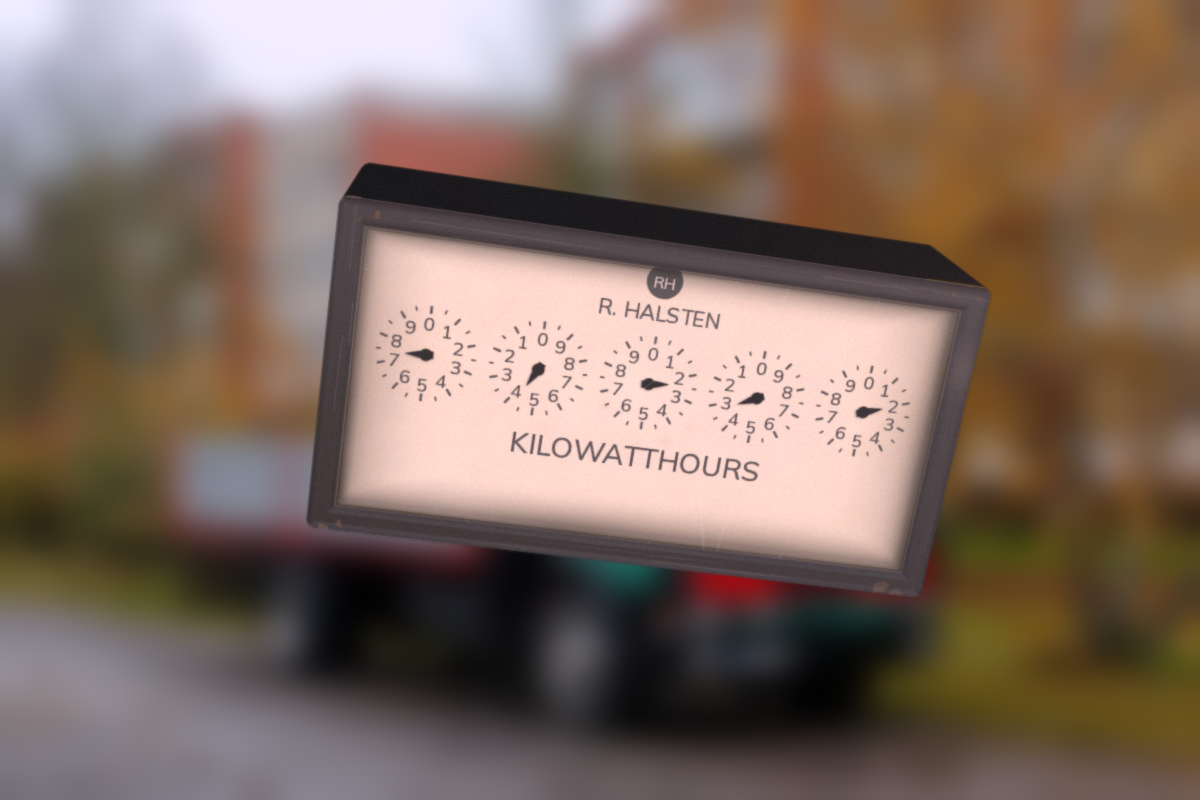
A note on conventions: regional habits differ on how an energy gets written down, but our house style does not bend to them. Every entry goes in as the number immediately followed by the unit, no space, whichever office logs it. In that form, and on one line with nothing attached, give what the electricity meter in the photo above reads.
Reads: 74232kWh
